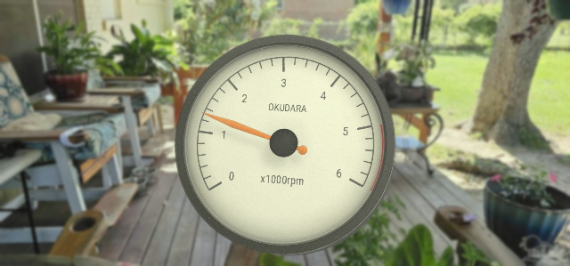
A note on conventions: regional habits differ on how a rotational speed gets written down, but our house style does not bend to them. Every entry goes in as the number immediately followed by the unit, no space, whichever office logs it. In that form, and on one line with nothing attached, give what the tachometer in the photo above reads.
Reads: 1300rpm
